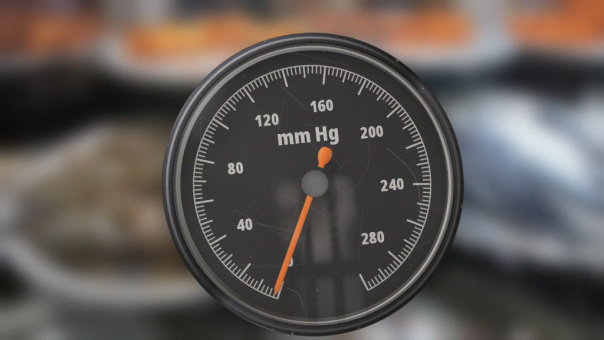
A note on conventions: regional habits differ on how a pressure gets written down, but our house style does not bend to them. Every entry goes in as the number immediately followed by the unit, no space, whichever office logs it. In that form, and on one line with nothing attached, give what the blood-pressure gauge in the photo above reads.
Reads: 2mmHg
